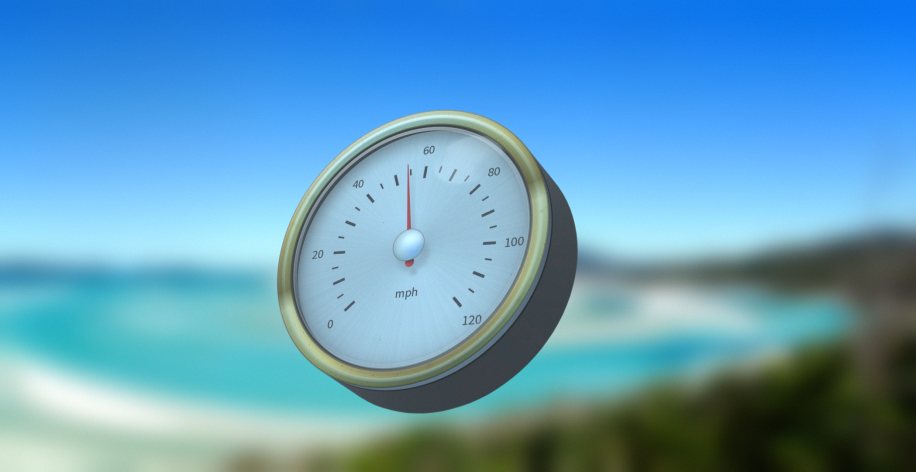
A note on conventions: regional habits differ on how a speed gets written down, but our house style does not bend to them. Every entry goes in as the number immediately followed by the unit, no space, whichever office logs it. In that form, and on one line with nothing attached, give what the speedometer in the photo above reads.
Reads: 55mph
